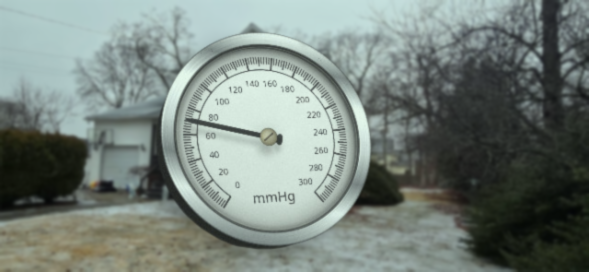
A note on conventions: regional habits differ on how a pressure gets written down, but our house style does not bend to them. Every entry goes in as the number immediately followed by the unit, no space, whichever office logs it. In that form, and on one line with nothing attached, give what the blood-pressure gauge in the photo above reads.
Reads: 70mmHg
